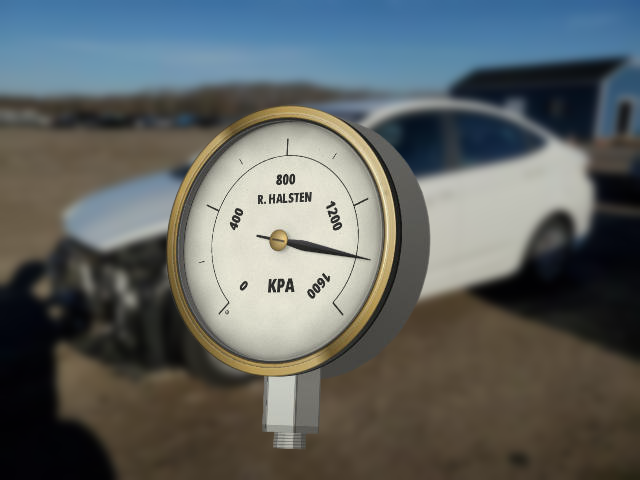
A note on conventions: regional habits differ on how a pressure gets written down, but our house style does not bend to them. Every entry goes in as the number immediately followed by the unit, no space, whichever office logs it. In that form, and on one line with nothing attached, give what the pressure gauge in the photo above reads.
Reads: 1400kPa
